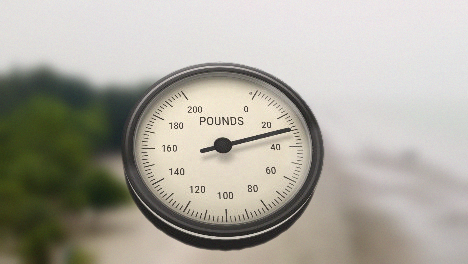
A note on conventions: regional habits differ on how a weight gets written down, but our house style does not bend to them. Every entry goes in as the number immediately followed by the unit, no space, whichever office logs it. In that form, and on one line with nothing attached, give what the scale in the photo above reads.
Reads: 30lb
